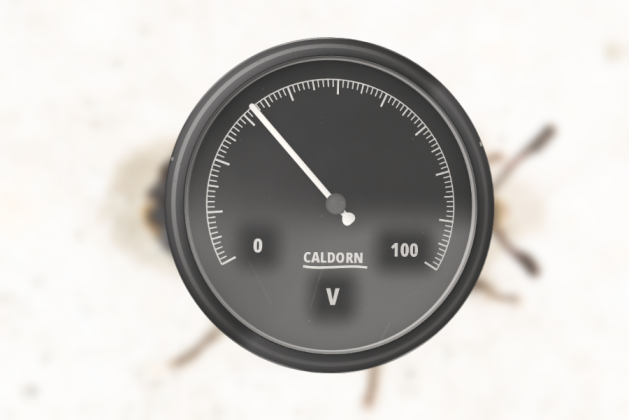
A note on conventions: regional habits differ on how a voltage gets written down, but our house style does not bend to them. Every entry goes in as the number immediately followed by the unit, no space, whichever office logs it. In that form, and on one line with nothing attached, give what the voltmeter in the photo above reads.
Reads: 32V
